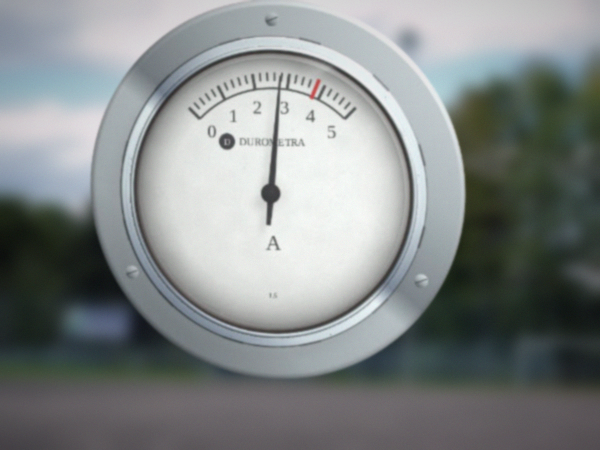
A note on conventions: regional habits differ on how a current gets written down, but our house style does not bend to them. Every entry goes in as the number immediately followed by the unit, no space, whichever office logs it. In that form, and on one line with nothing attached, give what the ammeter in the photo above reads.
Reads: 2.8A
